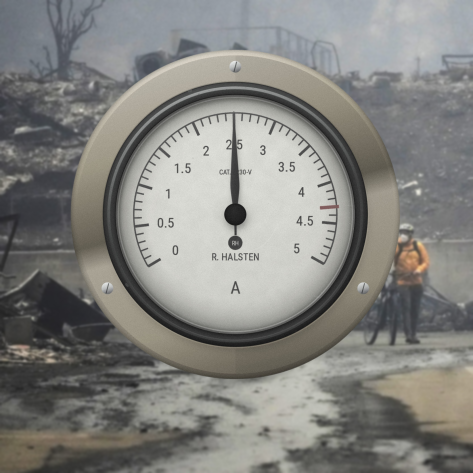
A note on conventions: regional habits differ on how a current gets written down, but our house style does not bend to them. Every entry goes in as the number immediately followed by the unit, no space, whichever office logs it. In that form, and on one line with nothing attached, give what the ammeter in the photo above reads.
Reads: 2.5A
